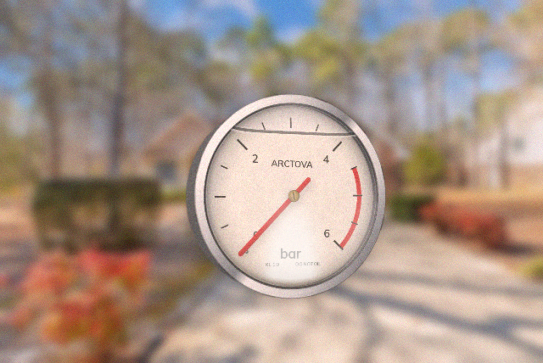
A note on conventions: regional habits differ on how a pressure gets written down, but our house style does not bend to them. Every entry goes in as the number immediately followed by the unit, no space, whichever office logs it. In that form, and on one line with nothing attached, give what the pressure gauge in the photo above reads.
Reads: 0bar
